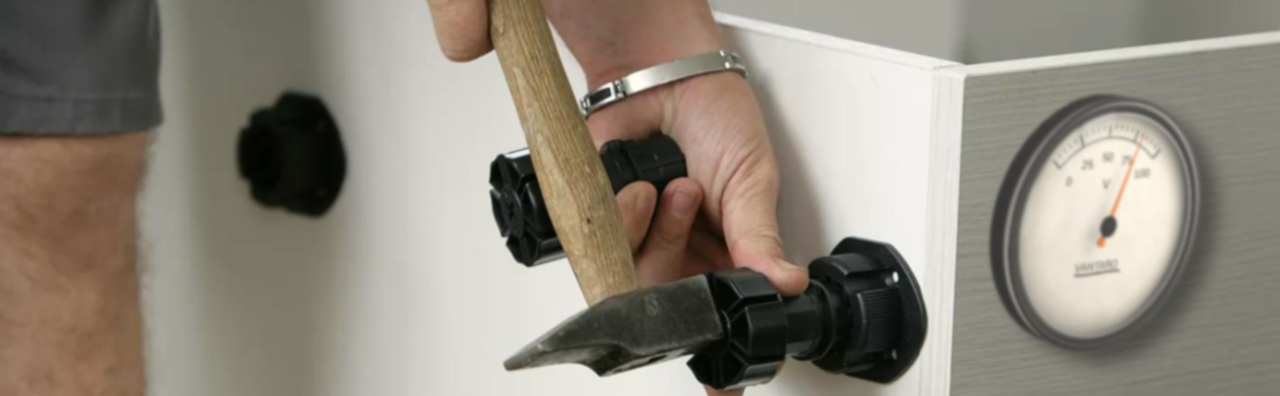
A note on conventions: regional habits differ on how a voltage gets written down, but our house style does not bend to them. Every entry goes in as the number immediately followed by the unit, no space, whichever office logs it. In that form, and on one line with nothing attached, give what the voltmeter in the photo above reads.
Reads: 75V
